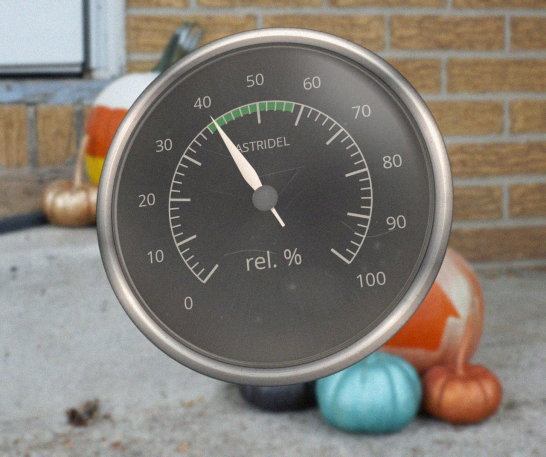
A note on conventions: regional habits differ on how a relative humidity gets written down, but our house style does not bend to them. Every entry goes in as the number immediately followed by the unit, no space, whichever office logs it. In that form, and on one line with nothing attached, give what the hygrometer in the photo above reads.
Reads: 40%
